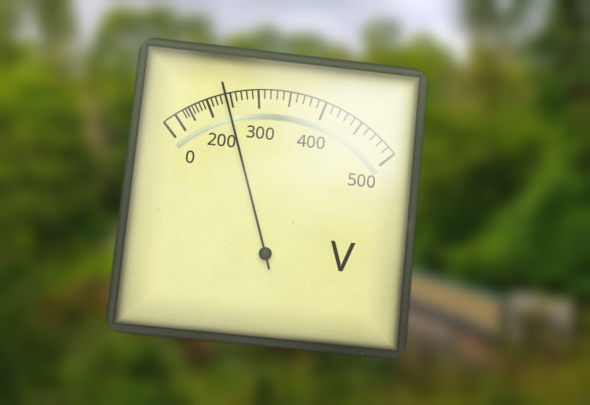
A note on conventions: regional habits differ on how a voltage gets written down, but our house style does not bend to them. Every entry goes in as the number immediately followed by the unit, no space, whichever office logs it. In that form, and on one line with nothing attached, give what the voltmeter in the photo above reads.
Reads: 240V
